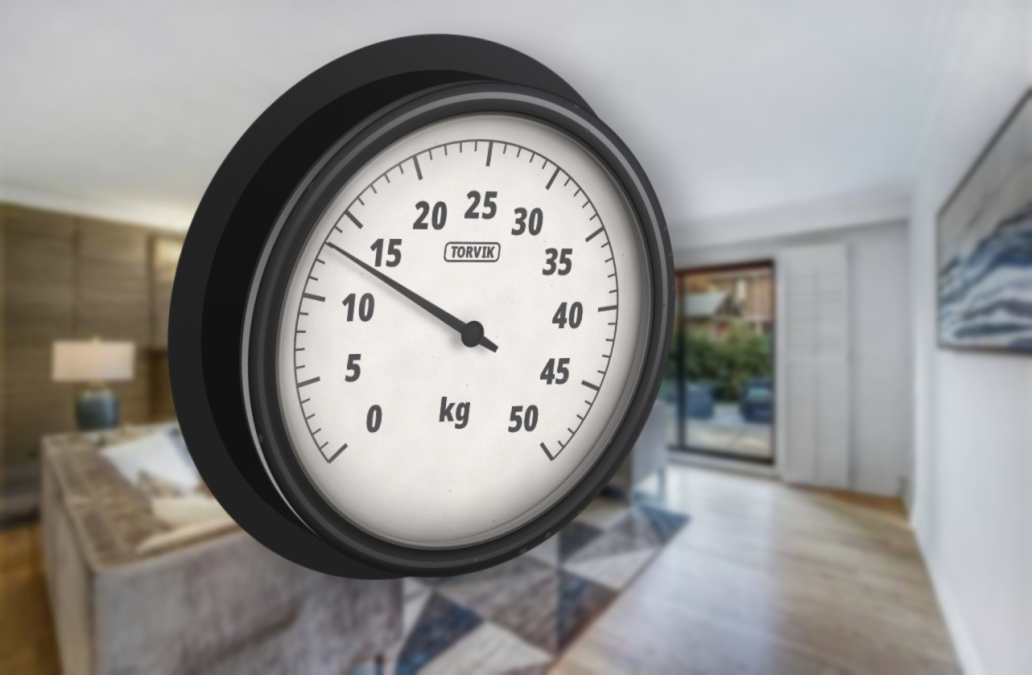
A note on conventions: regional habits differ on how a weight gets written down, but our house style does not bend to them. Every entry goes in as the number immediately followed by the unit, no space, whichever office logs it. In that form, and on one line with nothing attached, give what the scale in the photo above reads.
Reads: 13kg
